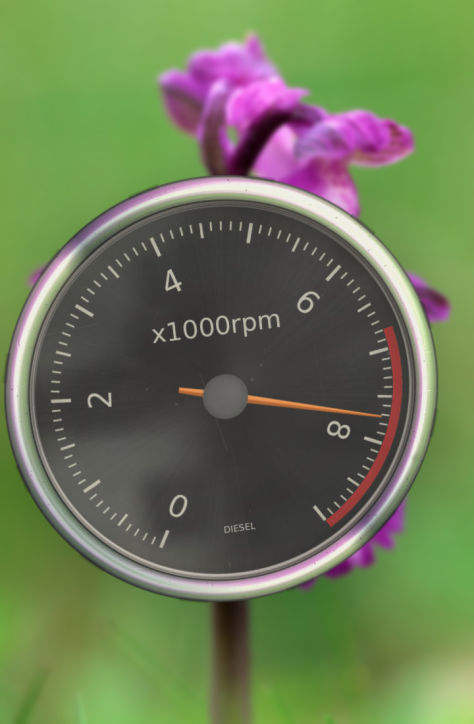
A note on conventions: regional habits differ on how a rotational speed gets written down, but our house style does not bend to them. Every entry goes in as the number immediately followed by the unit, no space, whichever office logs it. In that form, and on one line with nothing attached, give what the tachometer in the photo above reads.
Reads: 7700rpm
